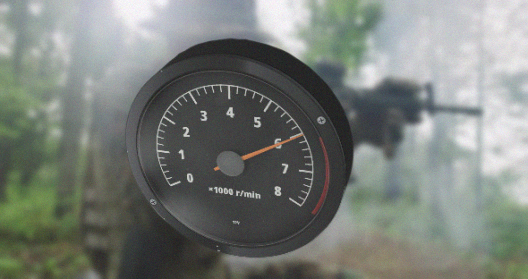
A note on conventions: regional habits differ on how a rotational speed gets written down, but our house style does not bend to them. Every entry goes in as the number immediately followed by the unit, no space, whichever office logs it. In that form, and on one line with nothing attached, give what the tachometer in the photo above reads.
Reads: 6000rpm
